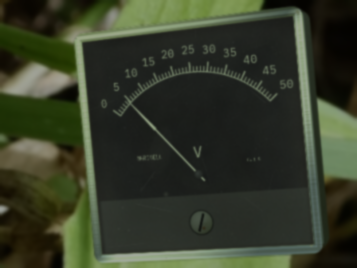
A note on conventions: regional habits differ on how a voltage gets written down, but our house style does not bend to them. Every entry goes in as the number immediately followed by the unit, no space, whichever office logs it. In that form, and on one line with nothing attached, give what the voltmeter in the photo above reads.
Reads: 5V
